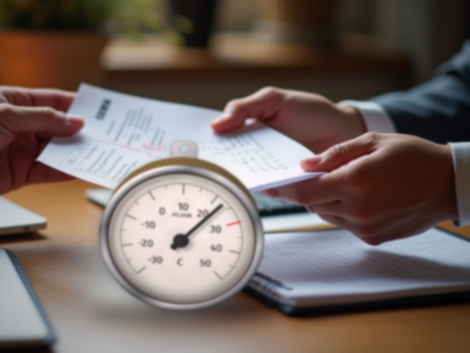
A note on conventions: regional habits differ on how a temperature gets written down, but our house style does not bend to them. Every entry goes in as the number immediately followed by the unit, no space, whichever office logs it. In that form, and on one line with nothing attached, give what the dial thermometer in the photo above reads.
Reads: 22.5°C
